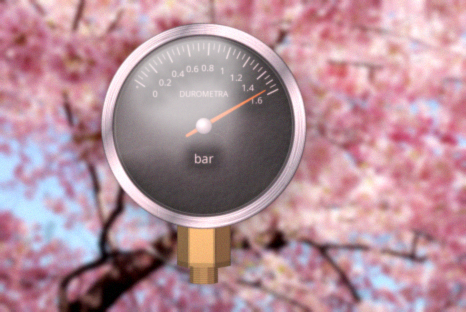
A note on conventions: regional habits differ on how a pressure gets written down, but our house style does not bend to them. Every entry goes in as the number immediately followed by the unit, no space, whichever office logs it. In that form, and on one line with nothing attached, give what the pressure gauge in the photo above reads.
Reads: 1.55bar
